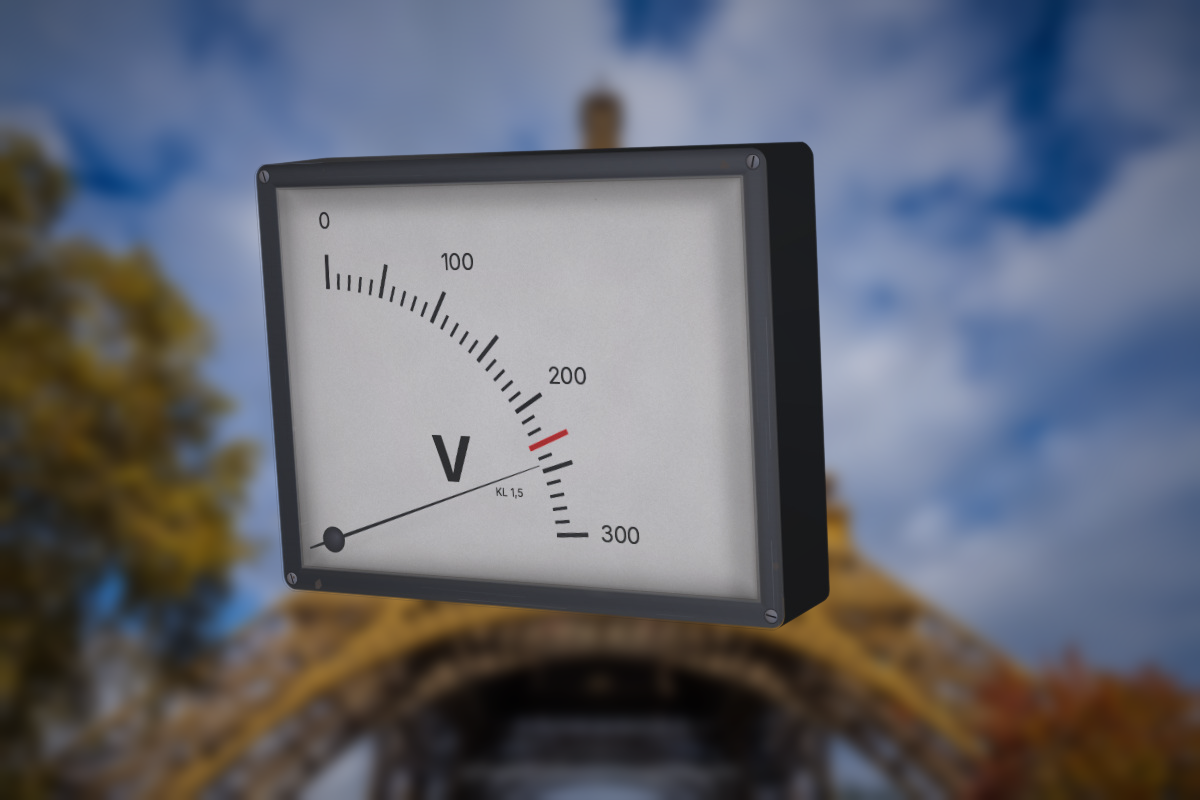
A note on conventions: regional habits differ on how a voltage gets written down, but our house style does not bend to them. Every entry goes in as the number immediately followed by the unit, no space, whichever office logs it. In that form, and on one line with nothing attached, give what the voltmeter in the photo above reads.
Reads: 245V
